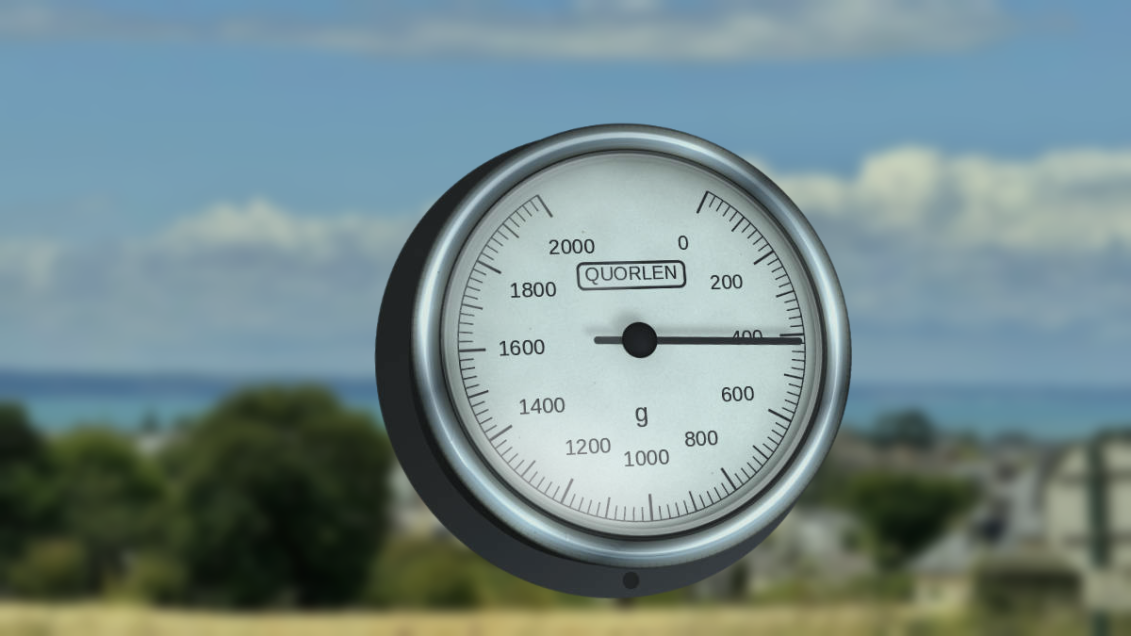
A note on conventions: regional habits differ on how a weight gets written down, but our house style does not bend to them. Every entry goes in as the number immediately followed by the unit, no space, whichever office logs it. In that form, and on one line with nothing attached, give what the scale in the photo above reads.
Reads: 420g
